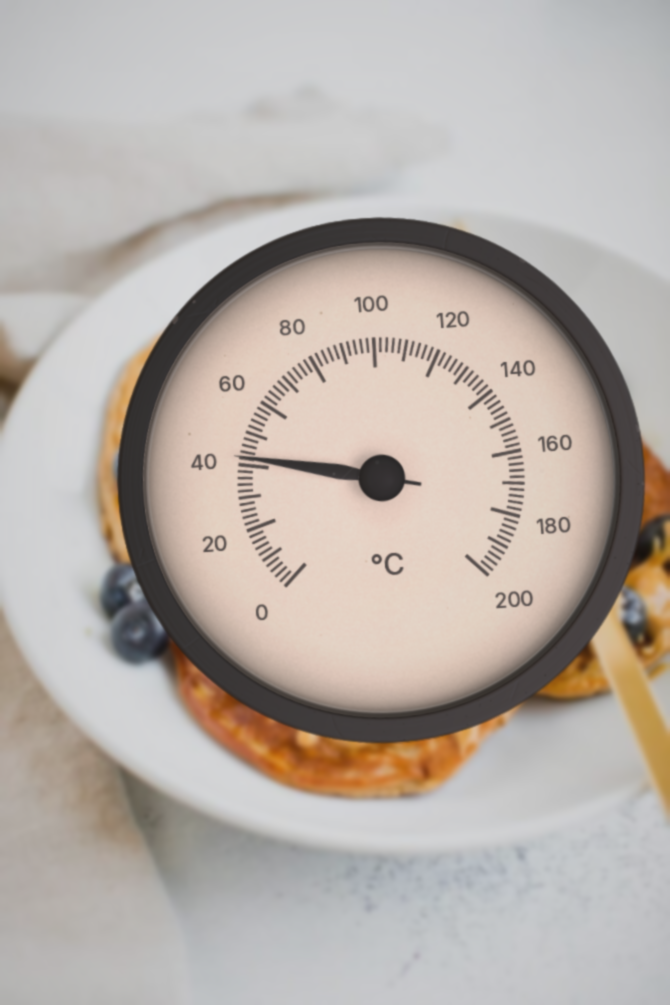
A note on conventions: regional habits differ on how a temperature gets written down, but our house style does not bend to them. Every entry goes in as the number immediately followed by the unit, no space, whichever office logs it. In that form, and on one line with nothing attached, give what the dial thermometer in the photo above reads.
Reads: 42°C
